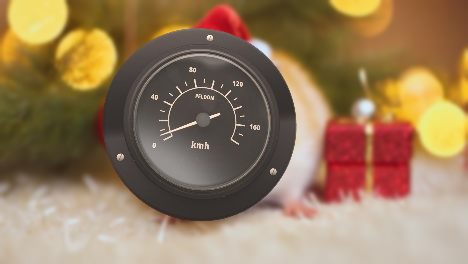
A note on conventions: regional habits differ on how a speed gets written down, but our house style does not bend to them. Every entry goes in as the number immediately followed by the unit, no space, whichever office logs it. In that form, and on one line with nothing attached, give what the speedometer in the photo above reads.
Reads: 5km/h
